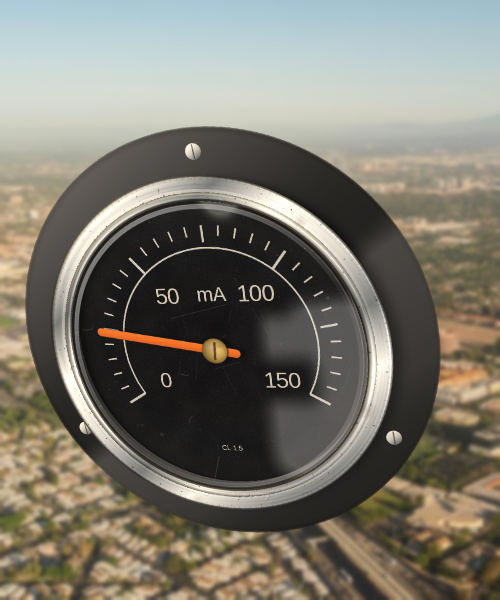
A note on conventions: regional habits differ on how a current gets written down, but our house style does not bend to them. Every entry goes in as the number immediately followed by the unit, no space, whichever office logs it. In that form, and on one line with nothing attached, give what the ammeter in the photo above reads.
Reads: 25mA
